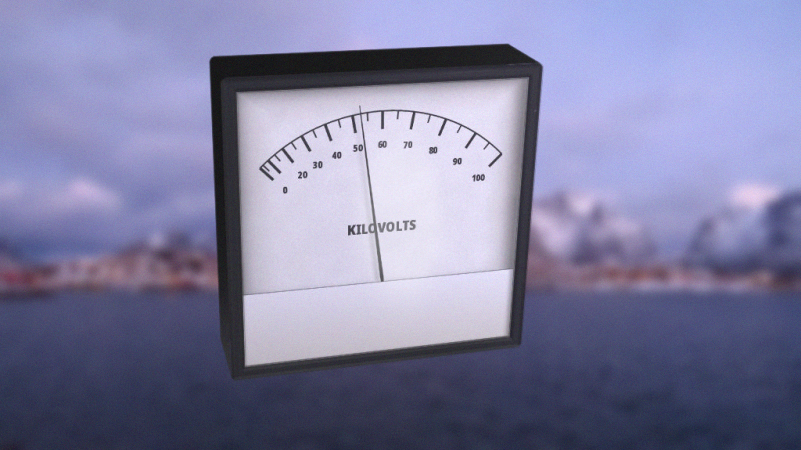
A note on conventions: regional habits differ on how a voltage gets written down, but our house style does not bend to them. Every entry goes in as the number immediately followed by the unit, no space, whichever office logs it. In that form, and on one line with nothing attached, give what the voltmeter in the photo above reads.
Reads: 52.5kV
